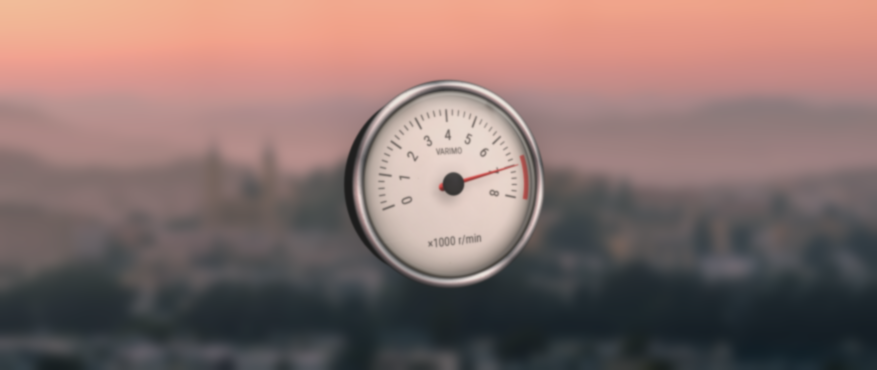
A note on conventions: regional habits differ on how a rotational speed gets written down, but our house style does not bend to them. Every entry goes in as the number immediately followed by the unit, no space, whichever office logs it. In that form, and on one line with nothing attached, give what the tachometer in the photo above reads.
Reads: 7000rpm
